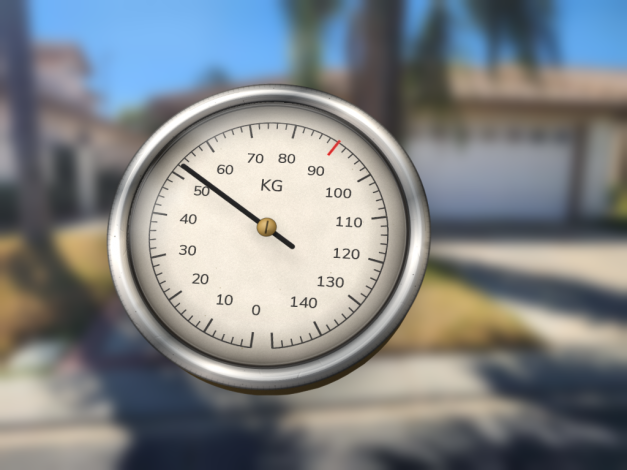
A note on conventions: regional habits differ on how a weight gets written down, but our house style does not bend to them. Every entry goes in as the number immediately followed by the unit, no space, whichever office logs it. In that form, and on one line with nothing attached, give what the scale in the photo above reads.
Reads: 52kg
